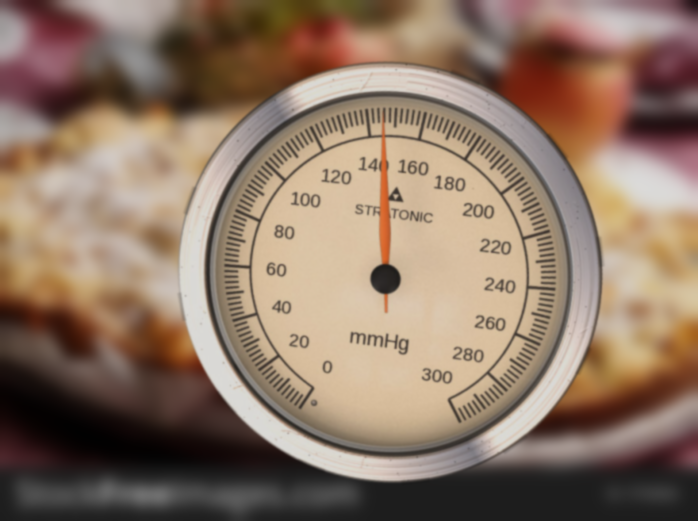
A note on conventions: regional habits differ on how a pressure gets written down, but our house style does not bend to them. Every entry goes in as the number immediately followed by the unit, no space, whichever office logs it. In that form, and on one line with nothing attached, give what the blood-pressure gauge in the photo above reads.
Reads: 146mmHg
